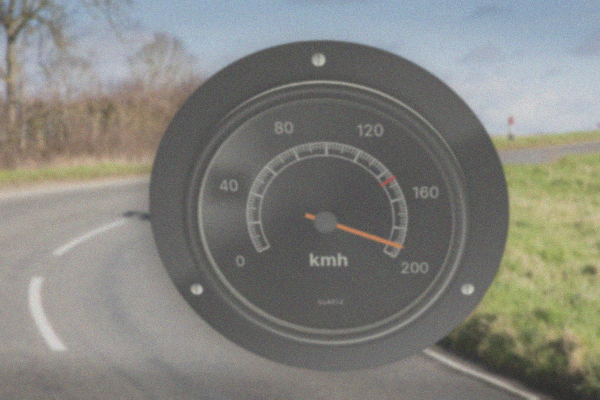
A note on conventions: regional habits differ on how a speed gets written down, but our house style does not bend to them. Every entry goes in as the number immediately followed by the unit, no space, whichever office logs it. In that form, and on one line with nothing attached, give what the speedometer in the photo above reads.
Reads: 190km/h
